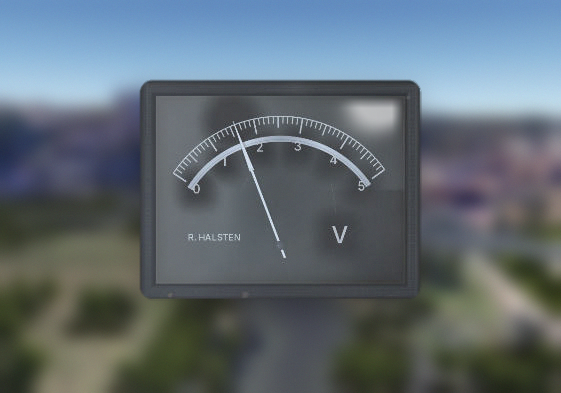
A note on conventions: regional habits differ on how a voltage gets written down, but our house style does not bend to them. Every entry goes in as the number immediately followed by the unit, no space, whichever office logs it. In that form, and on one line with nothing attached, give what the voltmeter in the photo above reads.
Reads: 1.6V
